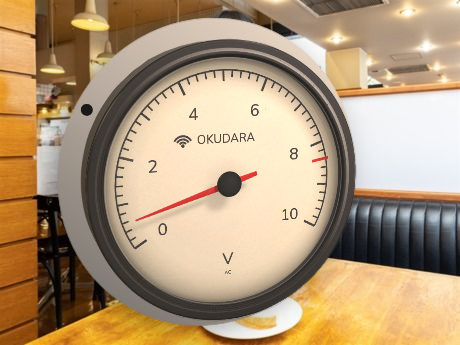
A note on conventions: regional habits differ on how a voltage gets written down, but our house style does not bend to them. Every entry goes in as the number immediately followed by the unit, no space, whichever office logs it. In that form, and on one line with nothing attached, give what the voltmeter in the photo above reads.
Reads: 0.6V
